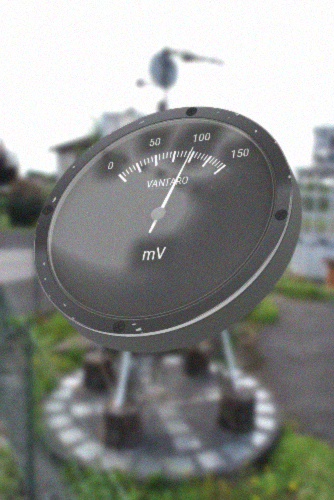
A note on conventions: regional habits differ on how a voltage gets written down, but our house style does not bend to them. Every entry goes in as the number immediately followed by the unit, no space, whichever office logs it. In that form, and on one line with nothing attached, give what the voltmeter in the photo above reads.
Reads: 100mV
